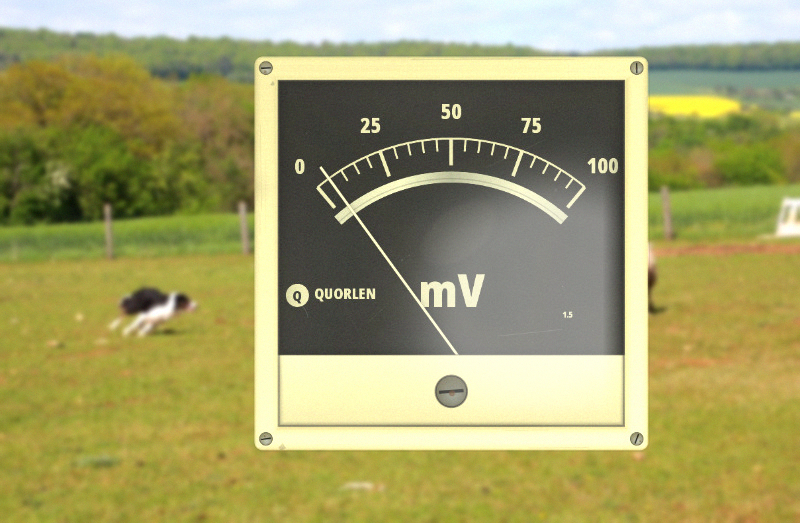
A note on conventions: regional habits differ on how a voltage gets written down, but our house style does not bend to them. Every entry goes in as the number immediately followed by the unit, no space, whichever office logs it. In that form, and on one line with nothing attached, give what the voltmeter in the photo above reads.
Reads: 5mV
